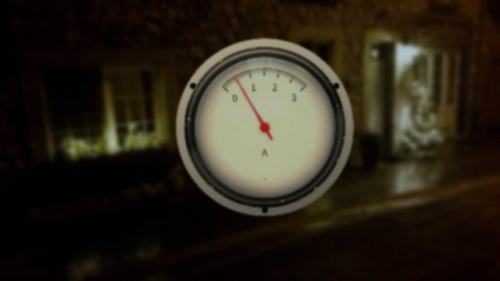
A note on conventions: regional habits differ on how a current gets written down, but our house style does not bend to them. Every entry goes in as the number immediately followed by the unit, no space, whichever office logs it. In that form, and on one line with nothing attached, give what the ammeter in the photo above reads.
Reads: 0.5A
